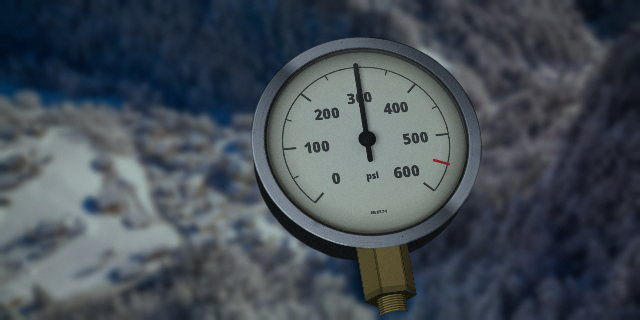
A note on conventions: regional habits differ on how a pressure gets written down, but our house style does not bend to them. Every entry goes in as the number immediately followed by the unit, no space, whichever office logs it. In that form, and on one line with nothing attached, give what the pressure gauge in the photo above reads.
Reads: 300psi
